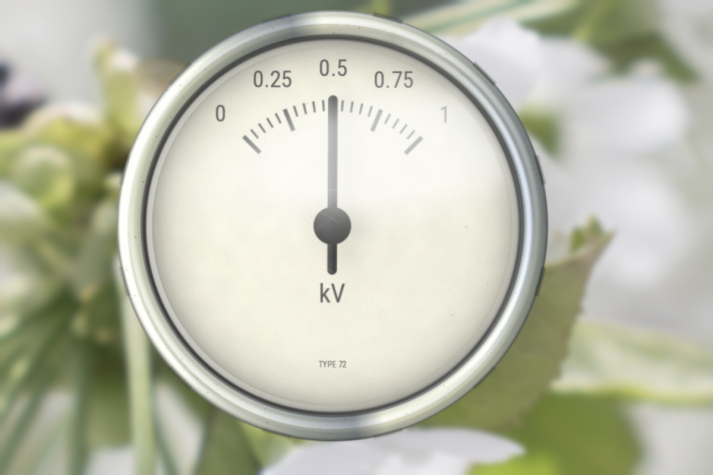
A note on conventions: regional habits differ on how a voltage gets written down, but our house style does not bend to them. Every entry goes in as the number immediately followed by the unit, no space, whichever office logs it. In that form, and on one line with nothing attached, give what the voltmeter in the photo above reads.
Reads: 0.5kV
